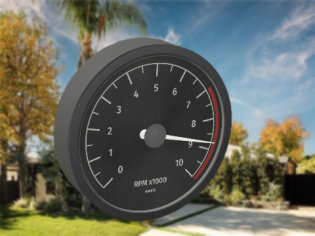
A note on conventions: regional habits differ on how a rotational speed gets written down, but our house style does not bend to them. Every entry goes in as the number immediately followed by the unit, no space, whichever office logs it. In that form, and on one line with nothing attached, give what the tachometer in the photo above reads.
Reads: 8750rpm
